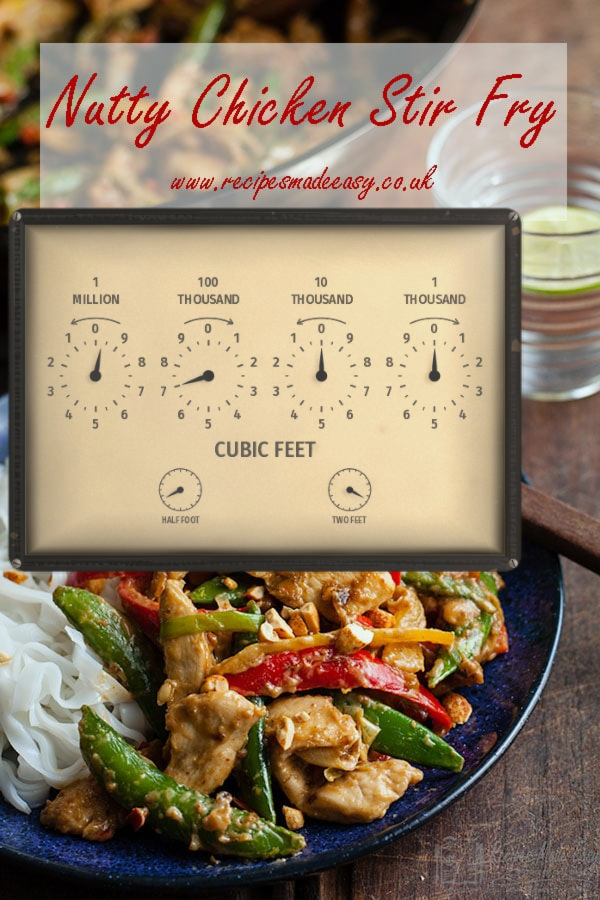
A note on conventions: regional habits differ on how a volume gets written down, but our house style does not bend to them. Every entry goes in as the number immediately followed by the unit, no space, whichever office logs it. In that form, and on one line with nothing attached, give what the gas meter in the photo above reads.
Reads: 970000ft³
